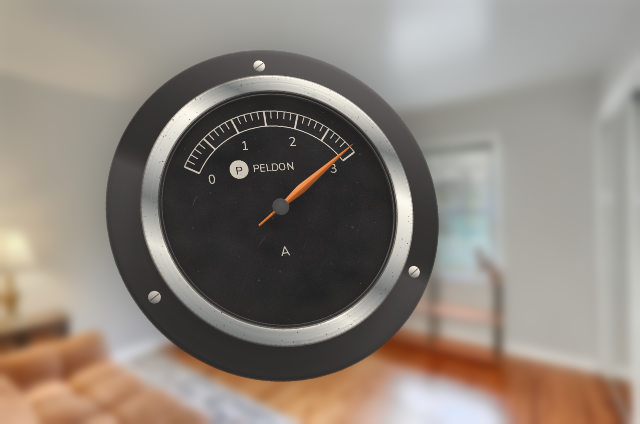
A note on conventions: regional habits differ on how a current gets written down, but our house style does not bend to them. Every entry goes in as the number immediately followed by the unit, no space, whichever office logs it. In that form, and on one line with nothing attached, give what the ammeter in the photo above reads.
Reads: 2.9A
